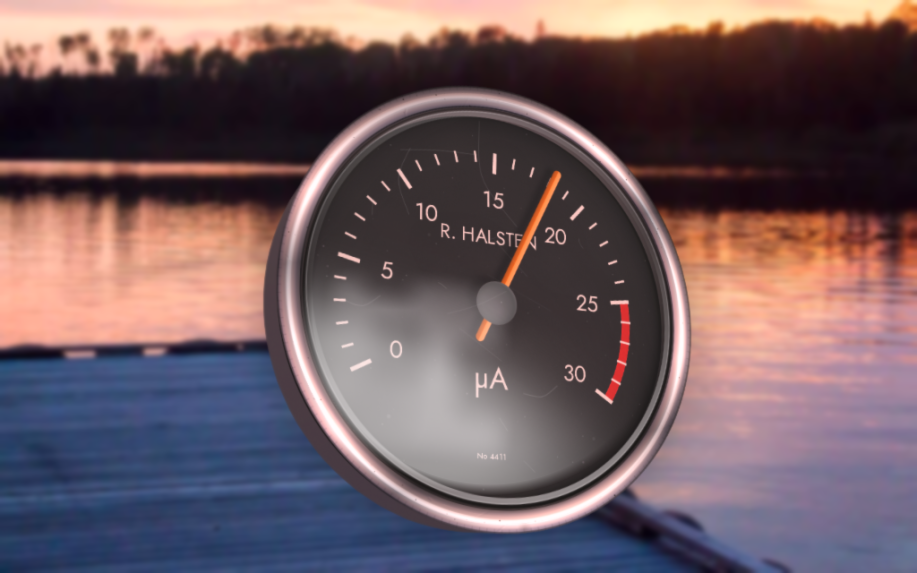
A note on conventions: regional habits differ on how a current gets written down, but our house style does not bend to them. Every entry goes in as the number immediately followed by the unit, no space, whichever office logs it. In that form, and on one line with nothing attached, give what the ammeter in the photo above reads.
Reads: 18µA
